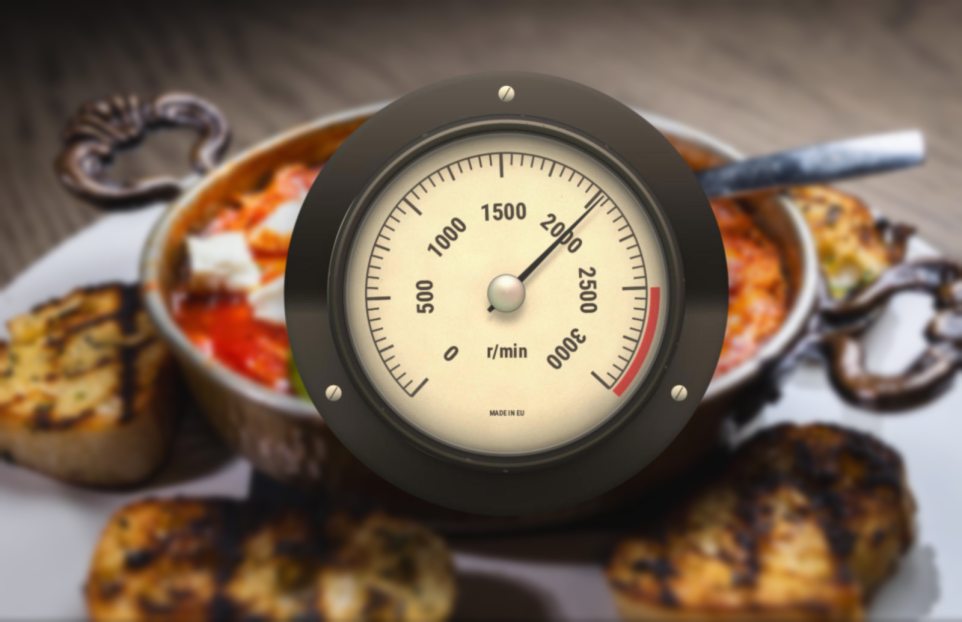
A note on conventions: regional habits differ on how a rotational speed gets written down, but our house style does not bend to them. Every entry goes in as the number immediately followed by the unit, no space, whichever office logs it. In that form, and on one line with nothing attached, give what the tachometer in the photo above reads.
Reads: 2025rpm
